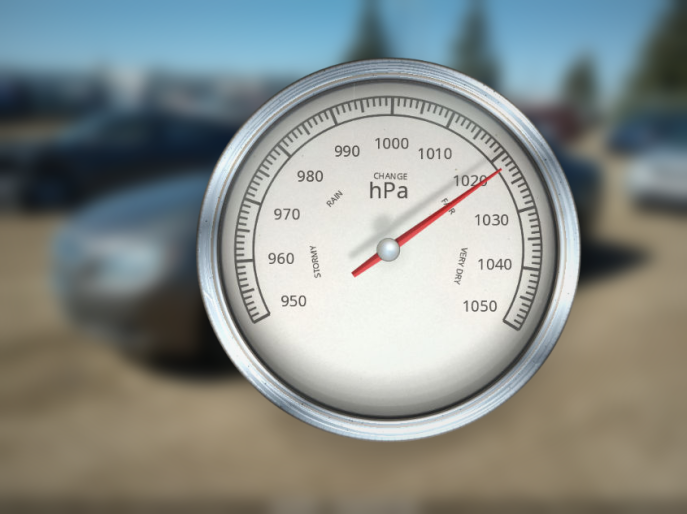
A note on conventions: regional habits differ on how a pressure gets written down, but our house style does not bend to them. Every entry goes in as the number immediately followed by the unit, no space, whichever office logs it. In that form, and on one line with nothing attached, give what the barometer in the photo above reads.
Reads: 1022hPa
